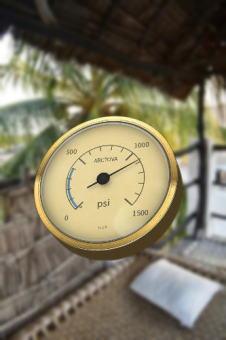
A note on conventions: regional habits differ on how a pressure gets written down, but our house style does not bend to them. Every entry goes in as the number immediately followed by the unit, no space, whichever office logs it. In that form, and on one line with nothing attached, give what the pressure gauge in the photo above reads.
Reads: 1100psi
